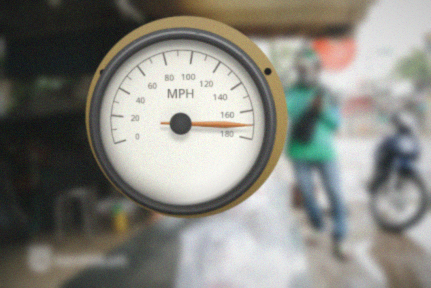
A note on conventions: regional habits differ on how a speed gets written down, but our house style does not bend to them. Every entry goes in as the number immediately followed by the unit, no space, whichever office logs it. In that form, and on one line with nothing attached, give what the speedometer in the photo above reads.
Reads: 170mph
